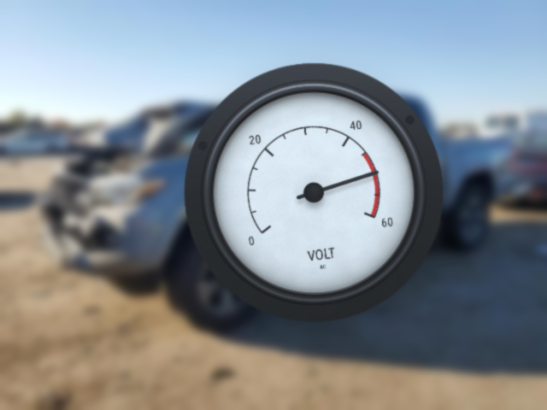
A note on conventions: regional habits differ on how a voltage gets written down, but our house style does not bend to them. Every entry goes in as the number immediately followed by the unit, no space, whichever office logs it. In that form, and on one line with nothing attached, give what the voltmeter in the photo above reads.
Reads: 50V
